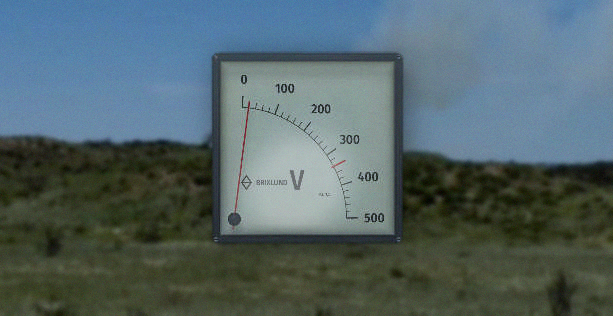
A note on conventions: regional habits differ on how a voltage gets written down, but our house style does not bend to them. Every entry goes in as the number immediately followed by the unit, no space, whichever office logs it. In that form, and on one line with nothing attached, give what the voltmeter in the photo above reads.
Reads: 20V
